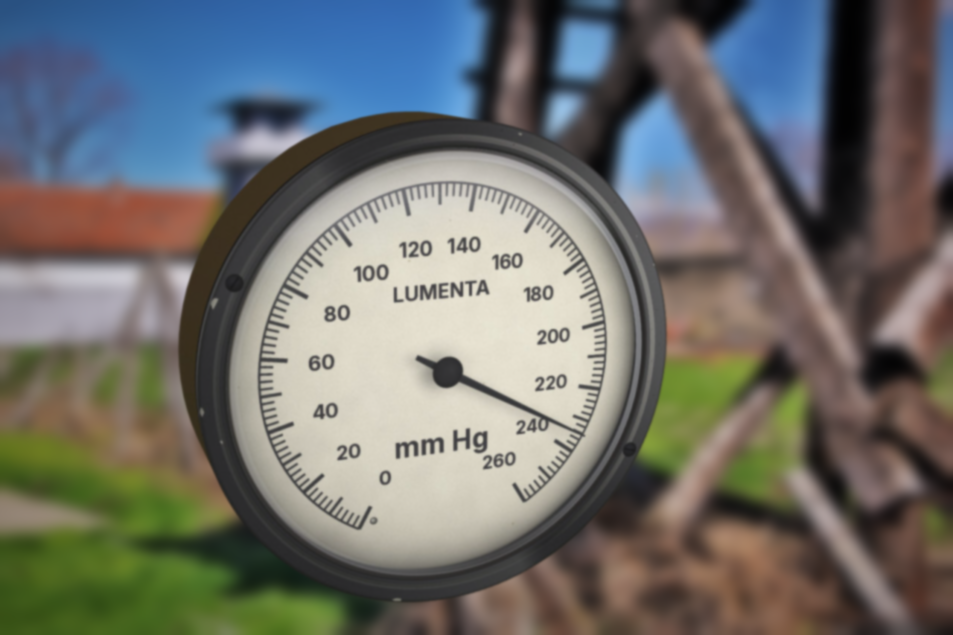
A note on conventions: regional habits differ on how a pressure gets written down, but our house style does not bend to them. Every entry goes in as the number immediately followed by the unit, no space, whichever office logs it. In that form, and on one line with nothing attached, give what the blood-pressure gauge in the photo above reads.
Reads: 234mmHg
